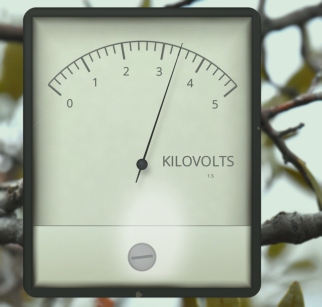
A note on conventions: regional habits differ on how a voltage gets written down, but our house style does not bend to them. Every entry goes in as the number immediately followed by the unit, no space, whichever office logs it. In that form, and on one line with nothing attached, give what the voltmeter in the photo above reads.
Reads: 3.4kV
